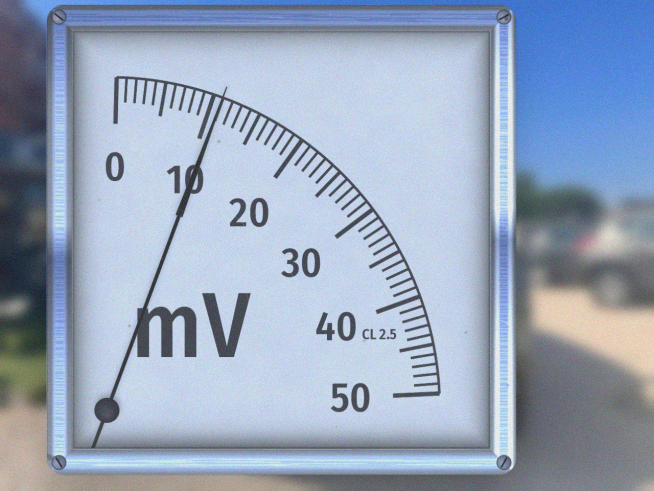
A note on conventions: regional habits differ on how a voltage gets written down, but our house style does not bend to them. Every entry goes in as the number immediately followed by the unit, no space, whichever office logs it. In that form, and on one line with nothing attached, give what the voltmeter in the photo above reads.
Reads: 11mV
